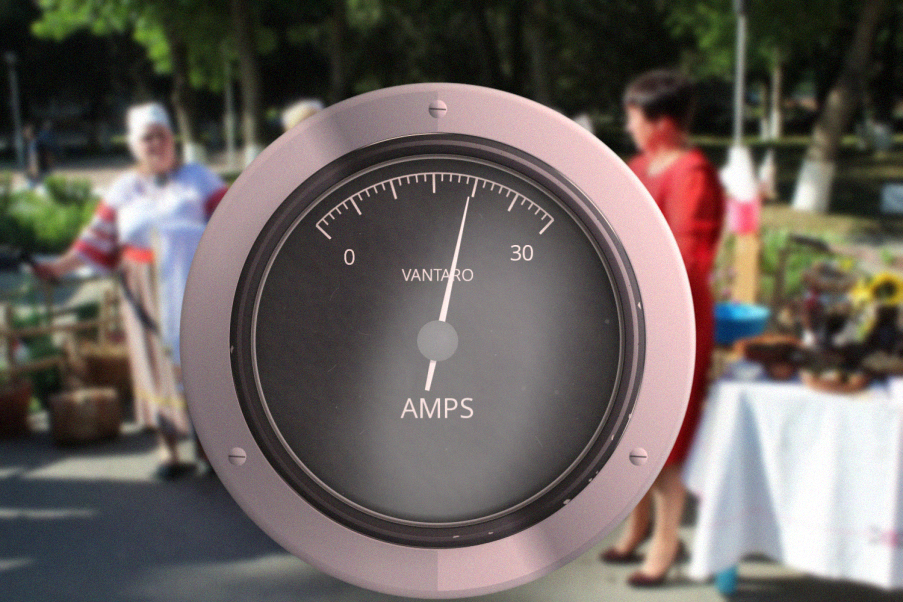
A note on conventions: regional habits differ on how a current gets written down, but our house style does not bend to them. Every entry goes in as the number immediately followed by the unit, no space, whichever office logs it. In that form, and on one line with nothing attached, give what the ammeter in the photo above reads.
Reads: 19.5A
